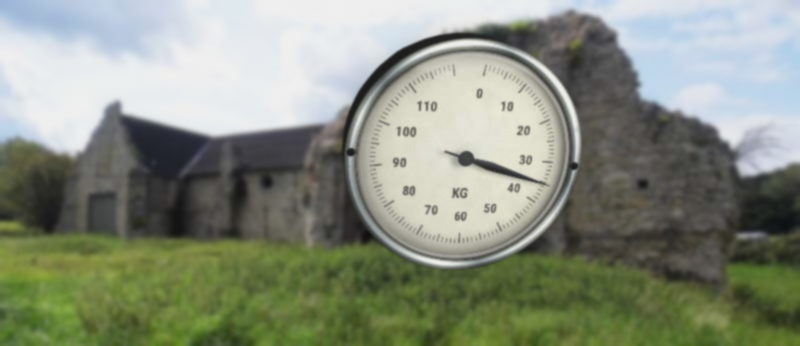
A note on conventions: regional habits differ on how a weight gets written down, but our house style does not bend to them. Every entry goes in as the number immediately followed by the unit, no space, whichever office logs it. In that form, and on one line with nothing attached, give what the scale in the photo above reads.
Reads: 35kg
